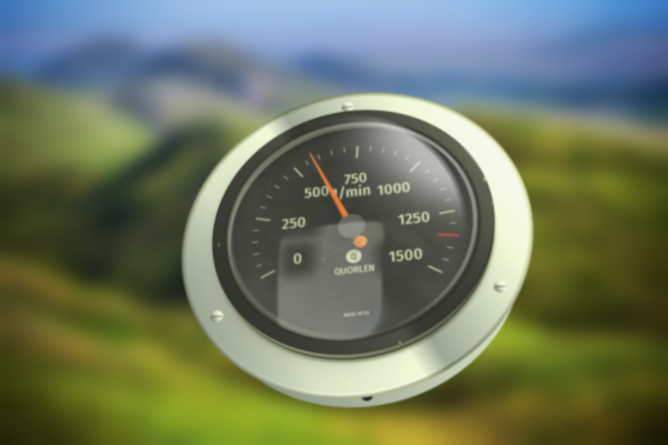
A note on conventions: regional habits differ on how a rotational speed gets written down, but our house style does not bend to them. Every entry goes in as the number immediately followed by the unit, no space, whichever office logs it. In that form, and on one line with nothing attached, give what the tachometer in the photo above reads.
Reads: 575rpm
